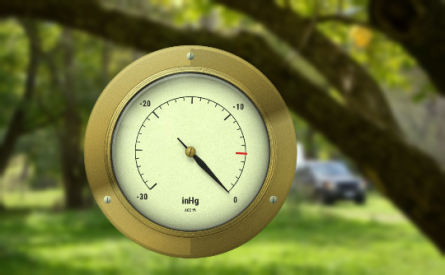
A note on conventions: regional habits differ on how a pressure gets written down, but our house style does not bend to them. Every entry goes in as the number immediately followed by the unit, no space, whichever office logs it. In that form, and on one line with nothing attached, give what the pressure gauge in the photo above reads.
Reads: 0inHg
